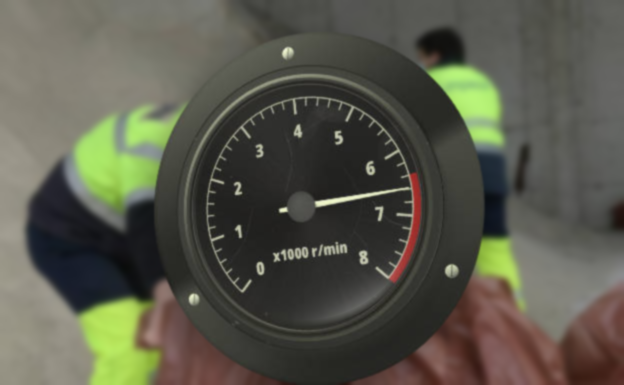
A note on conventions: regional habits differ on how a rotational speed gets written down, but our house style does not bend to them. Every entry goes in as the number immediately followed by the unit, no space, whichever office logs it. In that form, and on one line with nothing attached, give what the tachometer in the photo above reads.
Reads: 6600rpm
